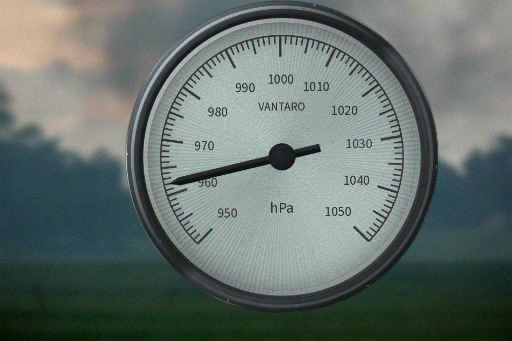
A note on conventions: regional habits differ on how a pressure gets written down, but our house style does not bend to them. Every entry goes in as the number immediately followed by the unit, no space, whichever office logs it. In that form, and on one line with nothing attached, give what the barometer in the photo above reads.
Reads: 962hPa
